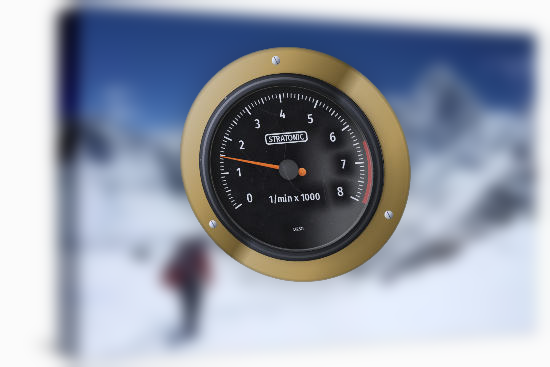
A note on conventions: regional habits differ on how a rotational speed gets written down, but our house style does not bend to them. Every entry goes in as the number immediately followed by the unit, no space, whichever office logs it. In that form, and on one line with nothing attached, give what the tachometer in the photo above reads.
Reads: 1500rpm
